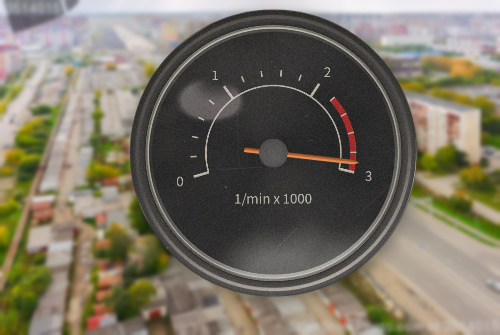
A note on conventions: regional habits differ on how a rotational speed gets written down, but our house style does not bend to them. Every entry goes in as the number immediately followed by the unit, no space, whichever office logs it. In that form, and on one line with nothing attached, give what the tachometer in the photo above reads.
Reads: 2900rpm
